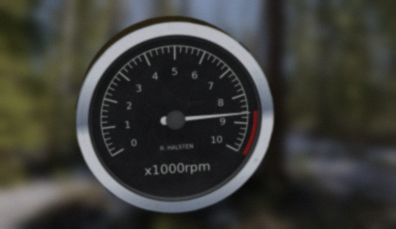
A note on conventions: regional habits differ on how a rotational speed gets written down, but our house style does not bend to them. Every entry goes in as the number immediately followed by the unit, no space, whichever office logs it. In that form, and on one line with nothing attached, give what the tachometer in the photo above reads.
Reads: 8600rpm
